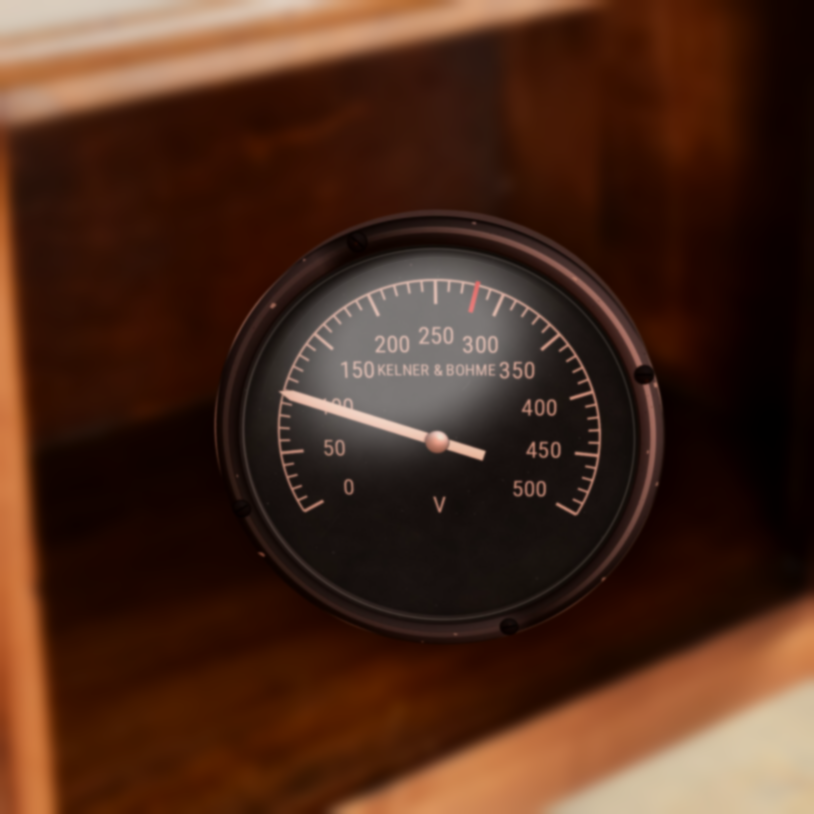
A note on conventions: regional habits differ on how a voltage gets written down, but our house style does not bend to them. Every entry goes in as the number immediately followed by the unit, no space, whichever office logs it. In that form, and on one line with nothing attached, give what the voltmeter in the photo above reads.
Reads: 100V
